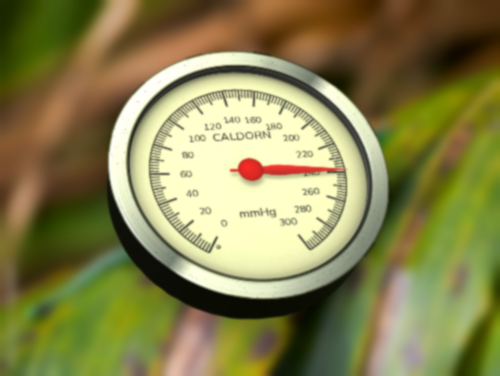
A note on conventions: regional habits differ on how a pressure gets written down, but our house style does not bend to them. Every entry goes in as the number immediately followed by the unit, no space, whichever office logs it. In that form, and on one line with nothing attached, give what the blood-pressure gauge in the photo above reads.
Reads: 240mmHg
